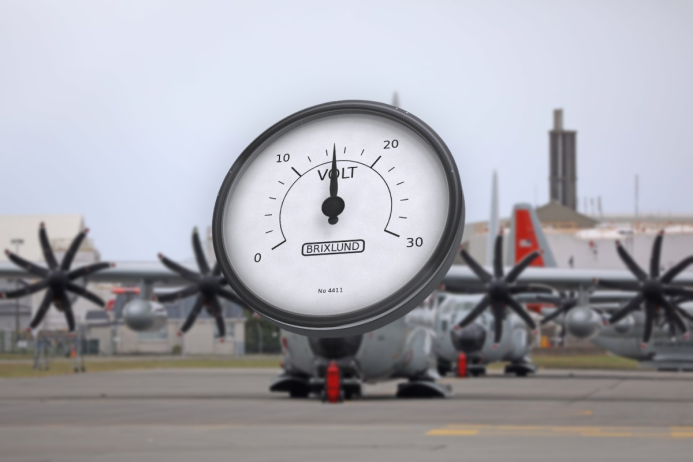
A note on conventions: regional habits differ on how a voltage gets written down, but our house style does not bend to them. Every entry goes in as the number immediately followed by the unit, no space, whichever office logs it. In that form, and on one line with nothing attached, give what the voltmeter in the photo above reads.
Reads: 15V
